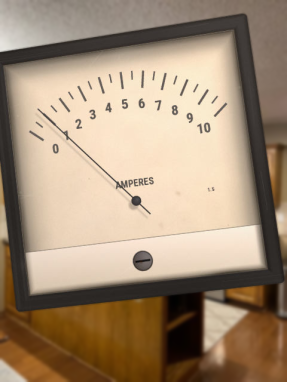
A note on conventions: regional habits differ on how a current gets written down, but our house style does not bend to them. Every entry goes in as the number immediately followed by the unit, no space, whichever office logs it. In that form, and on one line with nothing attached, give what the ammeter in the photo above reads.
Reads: 1A
